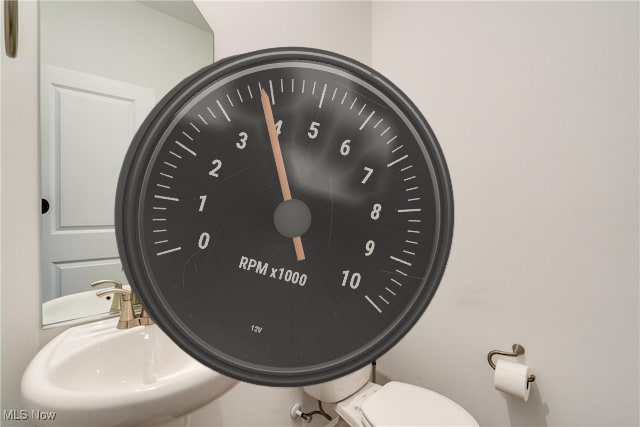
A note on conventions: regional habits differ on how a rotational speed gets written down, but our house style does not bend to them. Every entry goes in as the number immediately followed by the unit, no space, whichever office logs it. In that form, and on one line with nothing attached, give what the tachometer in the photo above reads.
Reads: 3800rpm
